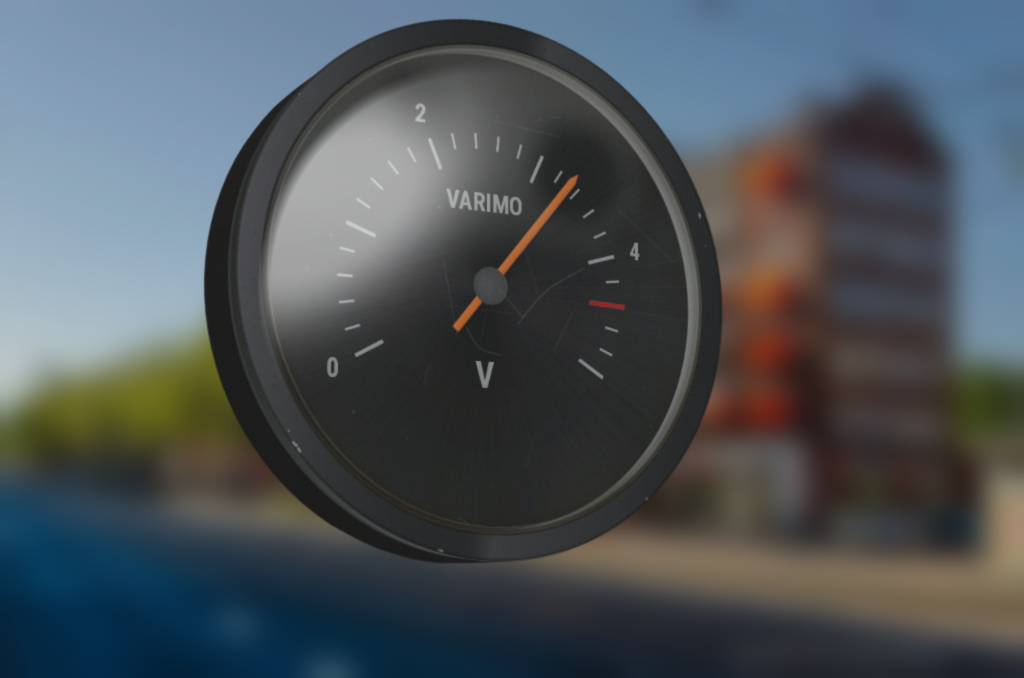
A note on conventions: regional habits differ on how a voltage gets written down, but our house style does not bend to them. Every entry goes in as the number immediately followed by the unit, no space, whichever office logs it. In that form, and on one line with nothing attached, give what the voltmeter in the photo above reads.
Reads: 3.3V
